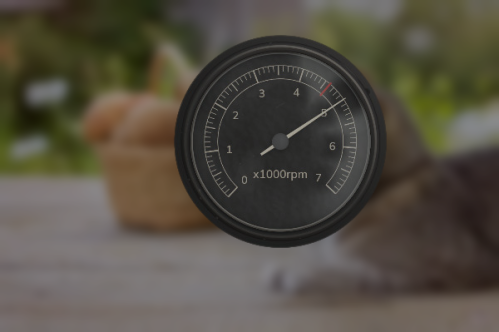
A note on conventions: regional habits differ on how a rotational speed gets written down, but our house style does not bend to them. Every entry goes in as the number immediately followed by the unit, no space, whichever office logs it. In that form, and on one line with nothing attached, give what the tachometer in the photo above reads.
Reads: 5000rpm
